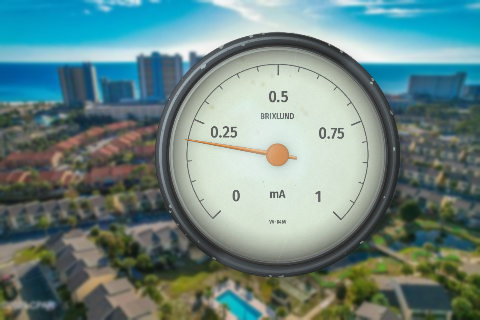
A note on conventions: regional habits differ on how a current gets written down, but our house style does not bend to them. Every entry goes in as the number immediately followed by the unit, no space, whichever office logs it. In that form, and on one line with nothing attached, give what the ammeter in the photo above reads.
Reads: 0.2mA
